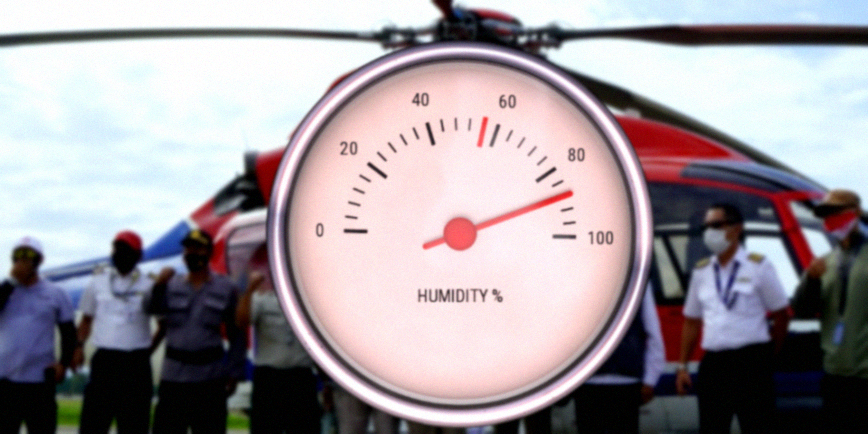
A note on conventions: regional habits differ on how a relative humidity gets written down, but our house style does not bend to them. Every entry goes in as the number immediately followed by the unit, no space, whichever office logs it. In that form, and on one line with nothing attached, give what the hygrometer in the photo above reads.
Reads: 88%
